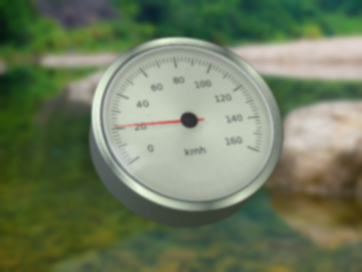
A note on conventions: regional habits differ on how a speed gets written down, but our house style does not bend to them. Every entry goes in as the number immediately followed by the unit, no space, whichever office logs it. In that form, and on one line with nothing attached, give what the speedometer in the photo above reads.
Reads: 20km/h
